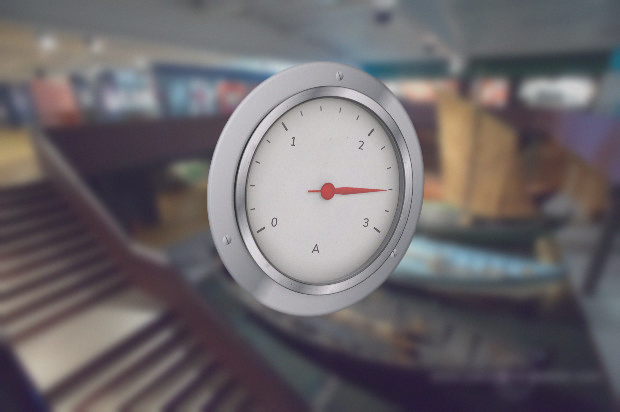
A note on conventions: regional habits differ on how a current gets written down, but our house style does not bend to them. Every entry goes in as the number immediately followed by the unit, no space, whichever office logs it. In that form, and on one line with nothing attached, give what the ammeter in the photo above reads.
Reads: 2.6A
